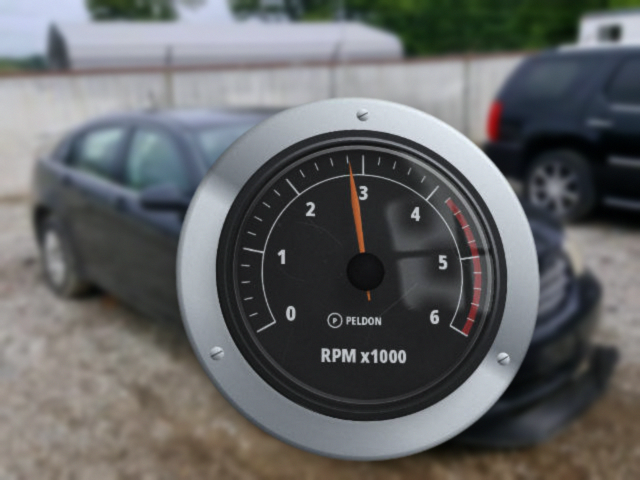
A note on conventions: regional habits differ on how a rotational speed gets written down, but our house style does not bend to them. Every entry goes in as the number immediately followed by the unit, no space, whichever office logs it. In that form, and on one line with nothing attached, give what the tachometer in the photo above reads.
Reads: 2800rpm
